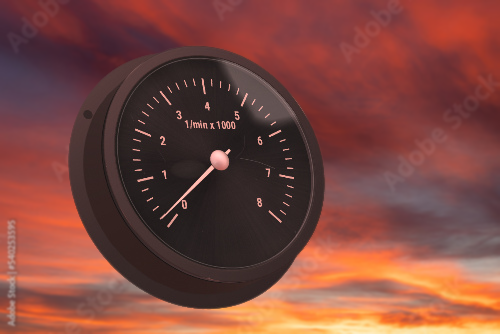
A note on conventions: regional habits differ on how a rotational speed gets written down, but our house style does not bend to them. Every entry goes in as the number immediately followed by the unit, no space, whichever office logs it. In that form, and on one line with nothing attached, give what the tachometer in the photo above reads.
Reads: 200rpm
